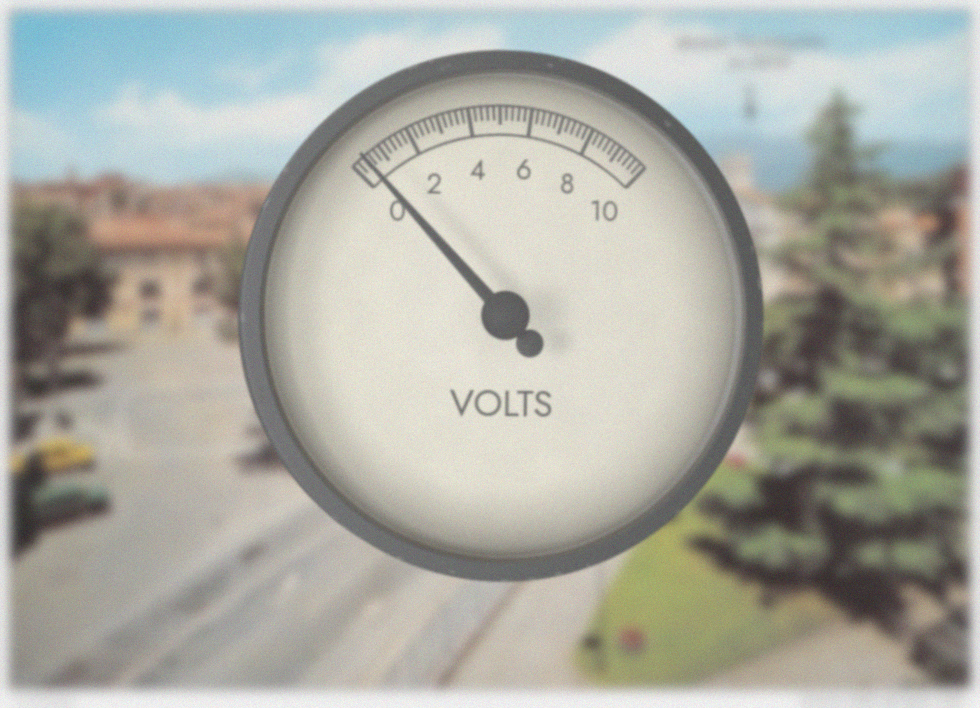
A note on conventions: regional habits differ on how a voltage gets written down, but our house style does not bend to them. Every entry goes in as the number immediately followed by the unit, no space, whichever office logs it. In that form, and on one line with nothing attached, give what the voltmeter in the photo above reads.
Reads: 0.4V
